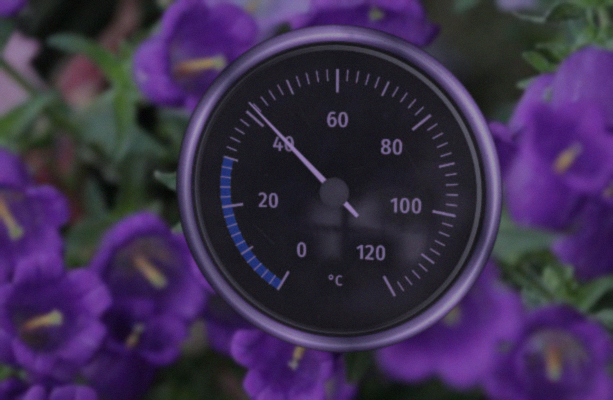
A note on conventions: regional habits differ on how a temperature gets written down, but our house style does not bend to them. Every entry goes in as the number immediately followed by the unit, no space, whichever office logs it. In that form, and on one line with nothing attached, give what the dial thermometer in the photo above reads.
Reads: 42°C
